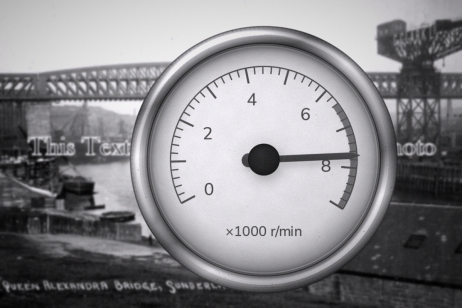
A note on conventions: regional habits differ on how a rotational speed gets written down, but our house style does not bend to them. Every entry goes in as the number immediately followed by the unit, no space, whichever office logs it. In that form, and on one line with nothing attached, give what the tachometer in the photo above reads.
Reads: 7700rpm
